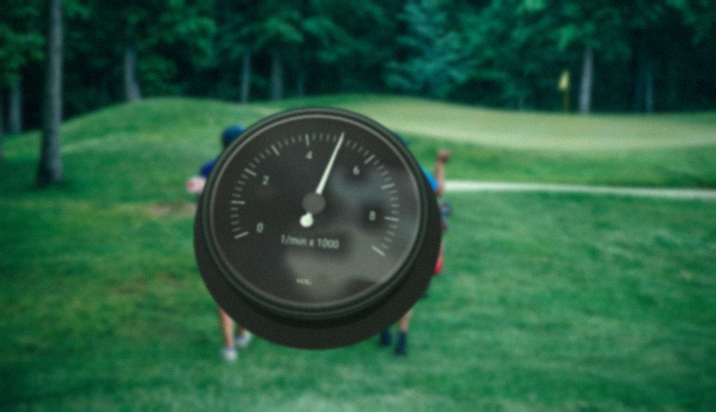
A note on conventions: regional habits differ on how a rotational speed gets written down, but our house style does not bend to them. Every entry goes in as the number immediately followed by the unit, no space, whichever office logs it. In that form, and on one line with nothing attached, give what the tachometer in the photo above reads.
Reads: 5000rpm
